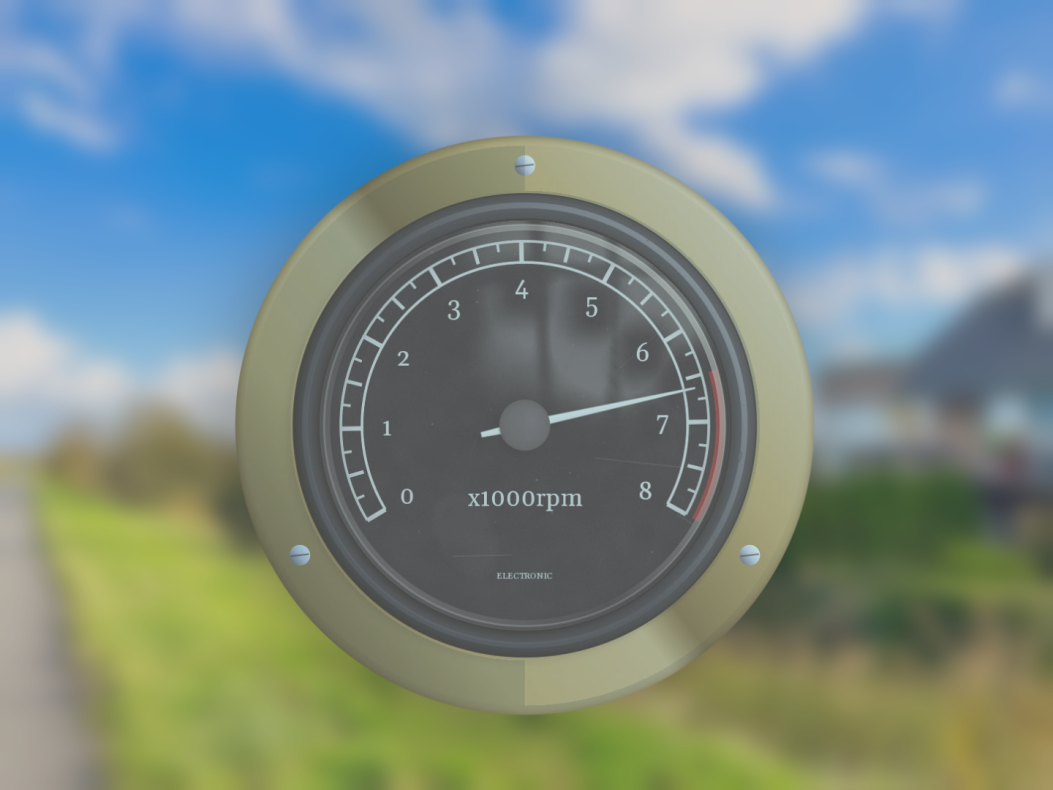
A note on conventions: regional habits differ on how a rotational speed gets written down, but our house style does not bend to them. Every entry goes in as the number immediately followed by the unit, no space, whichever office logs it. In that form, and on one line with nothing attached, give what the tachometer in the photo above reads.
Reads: 6625rpm
